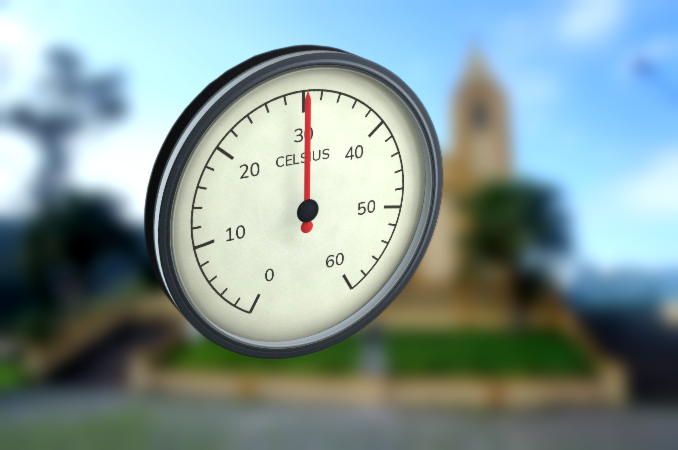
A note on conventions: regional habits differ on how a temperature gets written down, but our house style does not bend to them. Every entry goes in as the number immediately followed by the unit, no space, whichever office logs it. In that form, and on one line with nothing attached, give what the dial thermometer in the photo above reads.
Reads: 30°C
